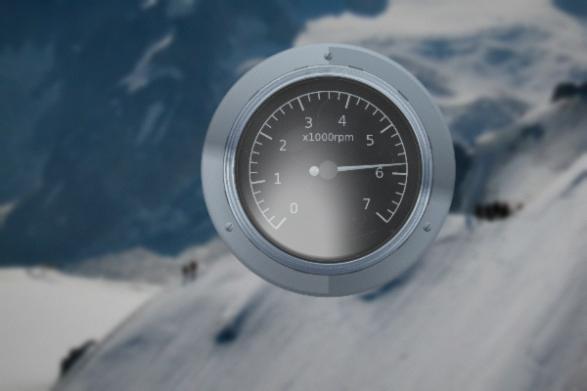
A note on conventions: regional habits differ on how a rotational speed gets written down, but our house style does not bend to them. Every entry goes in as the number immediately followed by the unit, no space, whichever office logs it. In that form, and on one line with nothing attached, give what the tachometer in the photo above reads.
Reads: 5800rpm
